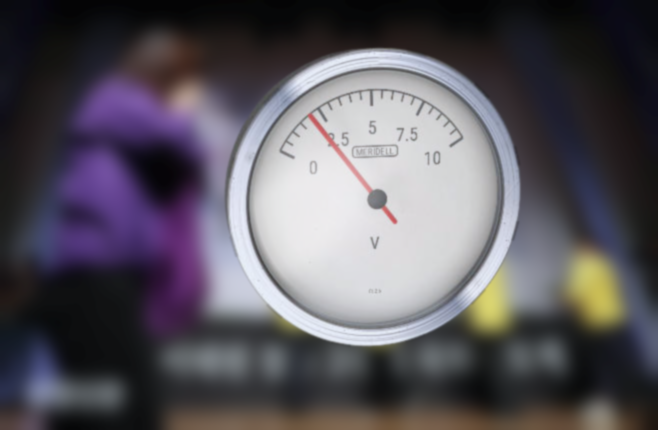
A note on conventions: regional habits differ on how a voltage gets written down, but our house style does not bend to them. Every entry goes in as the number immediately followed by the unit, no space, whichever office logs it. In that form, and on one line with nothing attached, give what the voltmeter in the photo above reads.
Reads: 2V
